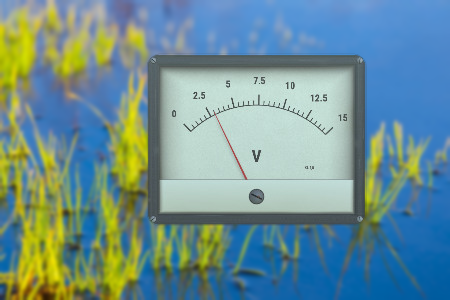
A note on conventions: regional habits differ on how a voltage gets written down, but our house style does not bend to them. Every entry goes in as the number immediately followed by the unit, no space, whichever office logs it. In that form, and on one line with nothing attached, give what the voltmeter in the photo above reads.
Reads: 3V
